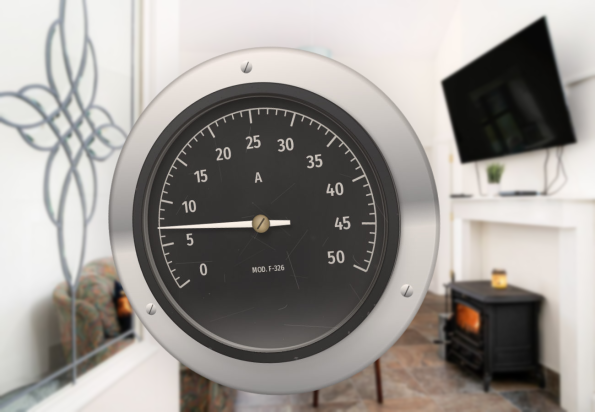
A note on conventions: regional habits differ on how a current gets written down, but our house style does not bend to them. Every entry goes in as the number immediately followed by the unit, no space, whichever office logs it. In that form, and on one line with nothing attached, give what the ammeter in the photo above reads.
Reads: 7A
